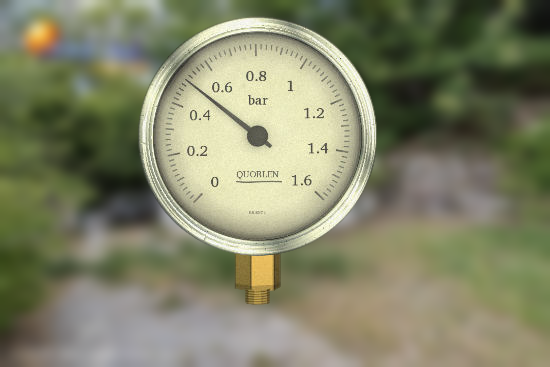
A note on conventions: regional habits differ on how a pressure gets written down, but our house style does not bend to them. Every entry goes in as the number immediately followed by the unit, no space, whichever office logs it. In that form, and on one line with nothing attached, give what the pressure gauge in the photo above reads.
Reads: 0.5bar
